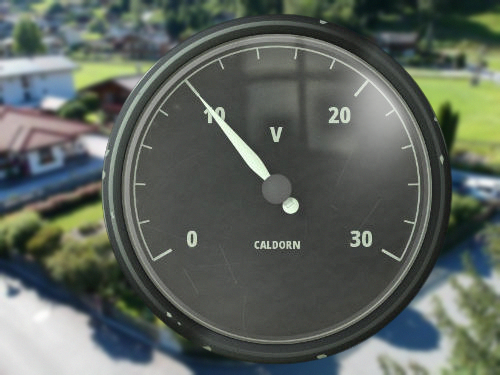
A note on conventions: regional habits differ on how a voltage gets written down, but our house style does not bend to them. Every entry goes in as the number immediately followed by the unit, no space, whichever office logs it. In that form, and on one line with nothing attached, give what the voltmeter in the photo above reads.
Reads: 10V
